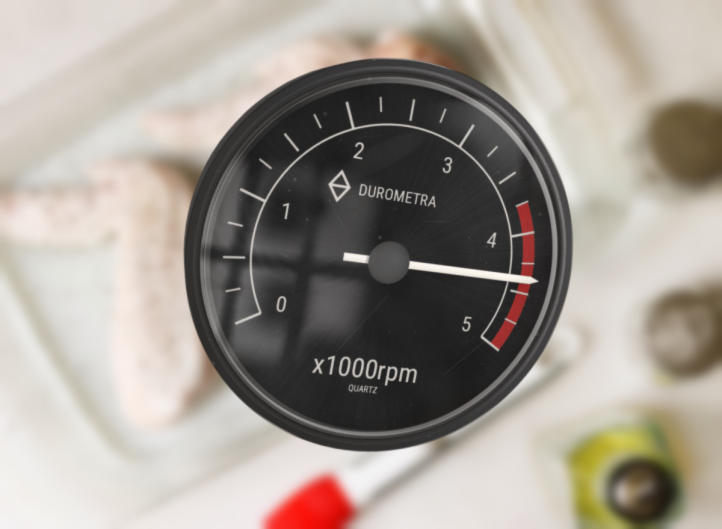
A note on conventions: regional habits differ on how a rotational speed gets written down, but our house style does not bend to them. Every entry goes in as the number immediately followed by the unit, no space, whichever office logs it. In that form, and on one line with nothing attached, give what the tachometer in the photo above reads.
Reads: 4375rpm
